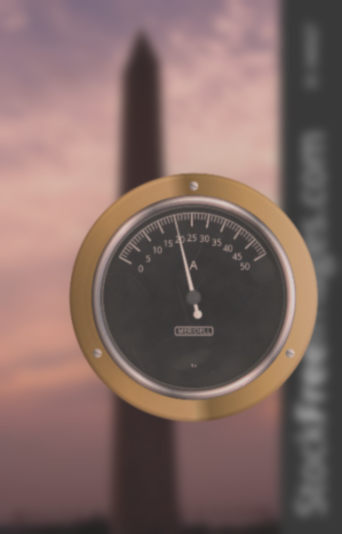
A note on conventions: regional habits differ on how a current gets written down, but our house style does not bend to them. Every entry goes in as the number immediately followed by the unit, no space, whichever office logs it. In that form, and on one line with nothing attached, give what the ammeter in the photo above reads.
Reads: 20A
